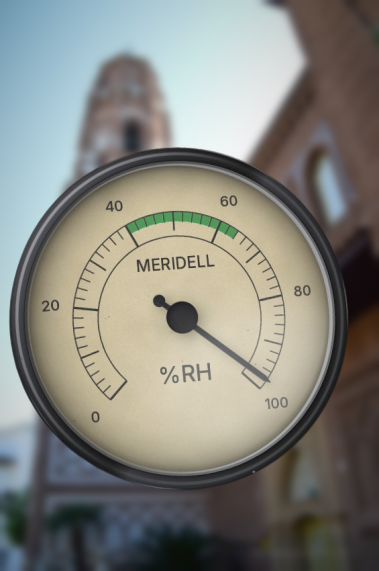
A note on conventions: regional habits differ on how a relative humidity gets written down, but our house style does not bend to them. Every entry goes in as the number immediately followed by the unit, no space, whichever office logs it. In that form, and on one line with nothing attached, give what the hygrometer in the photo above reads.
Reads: 98%
